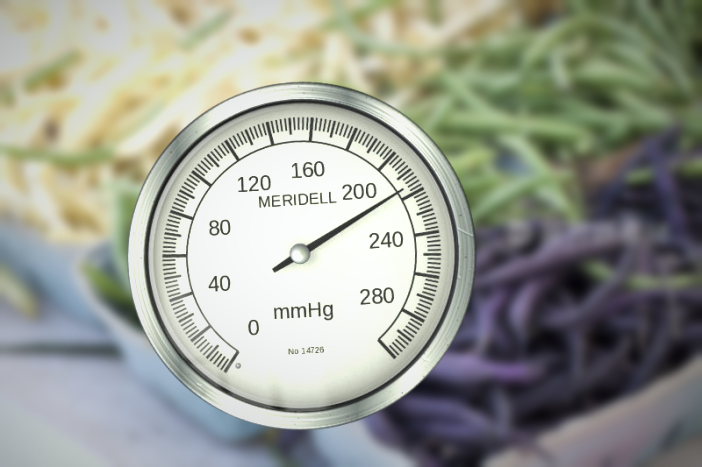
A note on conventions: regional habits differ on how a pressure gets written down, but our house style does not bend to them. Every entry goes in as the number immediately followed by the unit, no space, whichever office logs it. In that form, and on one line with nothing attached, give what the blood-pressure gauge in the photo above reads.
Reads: 216mmHg
